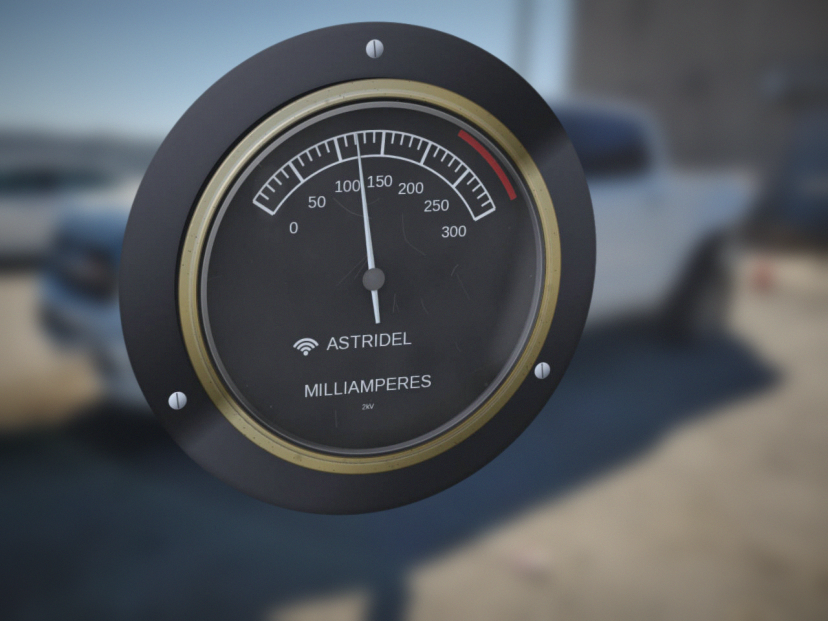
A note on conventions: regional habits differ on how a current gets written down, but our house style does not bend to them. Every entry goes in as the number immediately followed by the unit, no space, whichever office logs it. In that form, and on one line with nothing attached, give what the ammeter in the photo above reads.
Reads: 120mA
